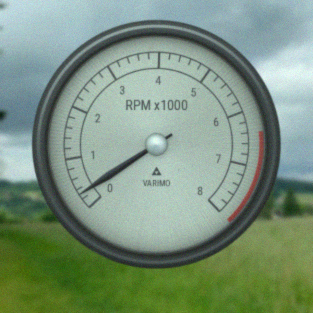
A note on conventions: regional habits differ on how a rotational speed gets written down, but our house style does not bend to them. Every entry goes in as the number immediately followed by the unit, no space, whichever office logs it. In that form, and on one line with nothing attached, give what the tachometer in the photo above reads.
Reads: 300rpm
